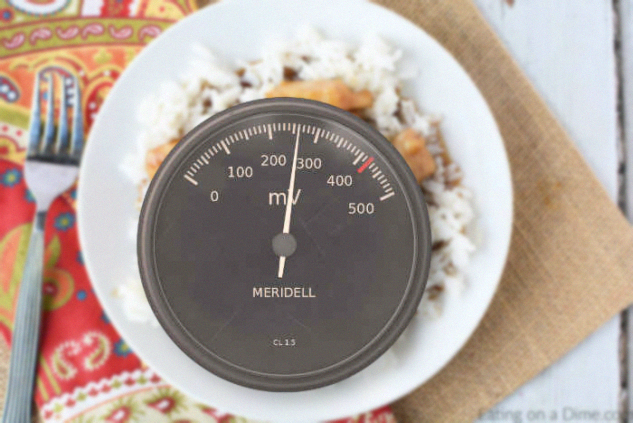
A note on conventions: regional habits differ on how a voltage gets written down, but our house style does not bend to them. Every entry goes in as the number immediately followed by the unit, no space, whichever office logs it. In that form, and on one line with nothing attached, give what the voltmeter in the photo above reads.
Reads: 260mV
